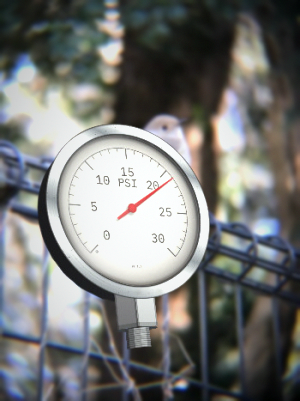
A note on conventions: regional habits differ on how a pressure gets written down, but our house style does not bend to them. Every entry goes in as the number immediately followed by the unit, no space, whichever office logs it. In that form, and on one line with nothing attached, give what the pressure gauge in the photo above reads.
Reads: 21psi
